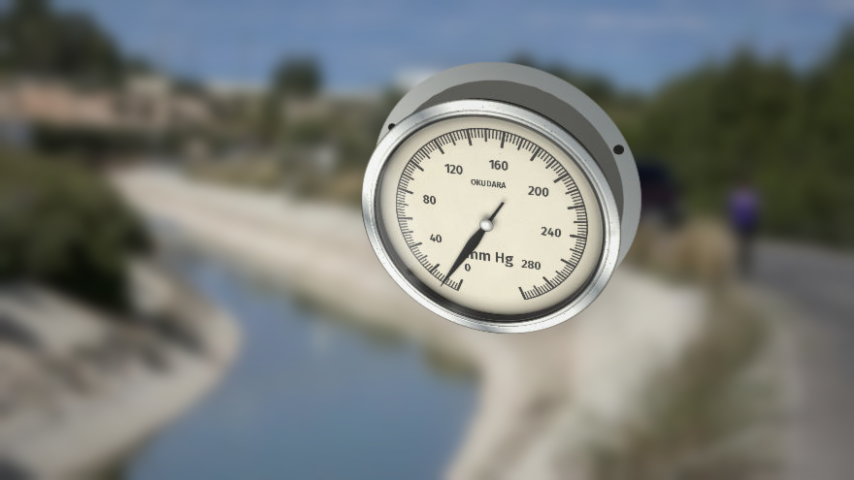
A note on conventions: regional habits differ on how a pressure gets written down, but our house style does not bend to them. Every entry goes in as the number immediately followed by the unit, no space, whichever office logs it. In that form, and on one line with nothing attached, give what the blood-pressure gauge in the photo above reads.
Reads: 10mmHg
